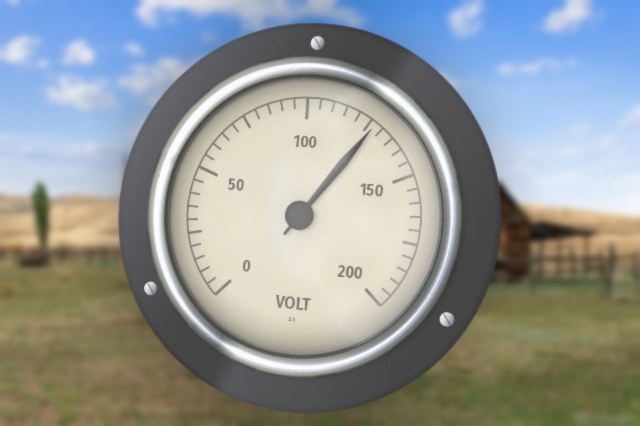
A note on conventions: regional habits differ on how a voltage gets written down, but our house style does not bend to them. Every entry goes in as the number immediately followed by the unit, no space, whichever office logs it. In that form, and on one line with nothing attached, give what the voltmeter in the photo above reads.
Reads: 127.5V
